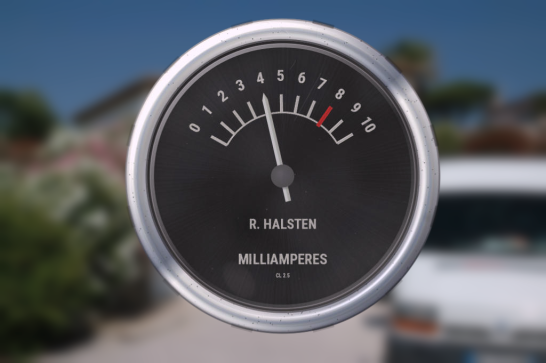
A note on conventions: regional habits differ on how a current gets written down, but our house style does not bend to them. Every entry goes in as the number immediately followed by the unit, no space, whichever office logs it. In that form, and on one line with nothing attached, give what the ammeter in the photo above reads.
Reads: 4mA
